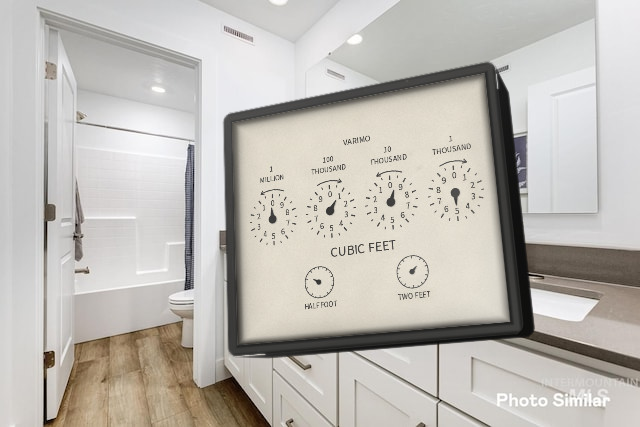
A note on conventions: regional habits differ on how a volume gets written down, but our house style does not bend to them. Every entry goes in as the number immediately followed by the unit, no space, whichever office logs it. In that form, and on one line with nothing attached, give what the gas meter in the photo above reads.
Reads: 9500ft³
